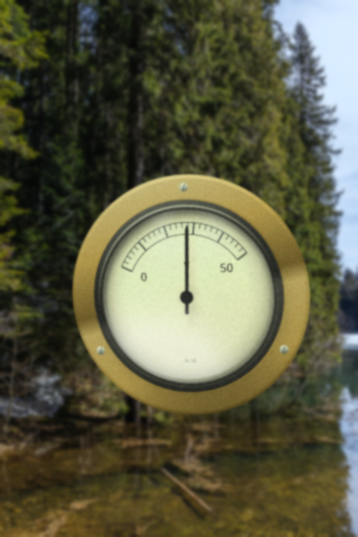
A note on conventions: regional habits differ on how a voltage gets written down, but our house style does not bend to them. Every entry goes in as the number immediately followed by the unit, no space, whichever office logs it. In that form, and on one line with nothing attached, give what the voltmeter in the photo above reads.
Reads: 28V
